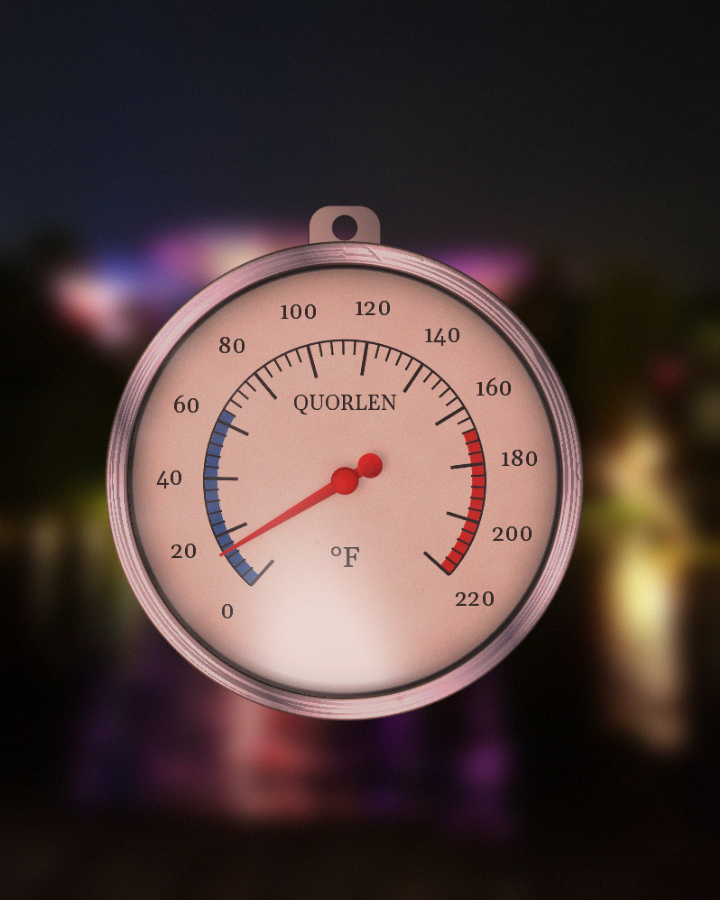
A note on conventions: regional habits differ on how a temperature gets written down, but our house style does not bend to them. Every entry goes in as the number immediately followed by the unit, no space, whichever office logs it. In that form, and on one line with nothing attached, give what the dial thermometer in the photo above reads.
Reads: 14°F
